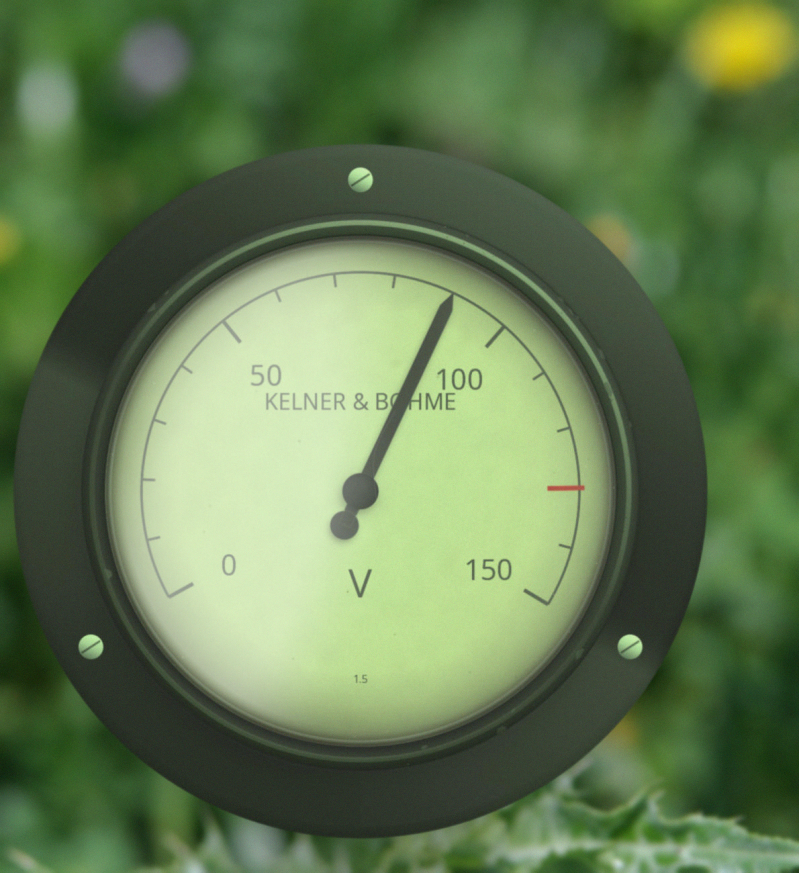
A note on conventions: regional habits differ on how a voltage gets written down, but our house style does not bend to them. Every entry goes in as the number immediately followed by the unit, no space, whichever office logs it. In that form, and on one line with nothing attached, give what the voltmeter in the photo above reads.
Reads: 90V
